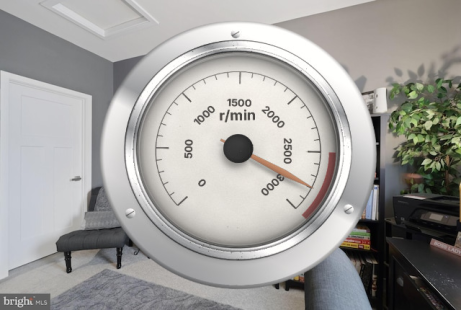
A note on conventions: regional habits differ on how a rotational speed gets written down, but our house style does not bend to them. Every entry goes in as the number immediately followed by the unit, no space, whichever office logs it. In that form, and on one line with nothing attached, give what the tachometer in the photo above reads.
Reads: 2800rpm
